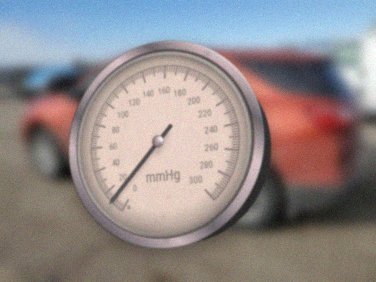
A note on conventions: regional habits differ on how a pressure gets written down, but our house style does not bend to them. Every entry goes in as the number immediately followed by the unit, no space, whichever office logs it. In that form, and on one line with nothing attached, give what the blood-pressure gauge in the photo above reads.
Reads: 10mmHg
